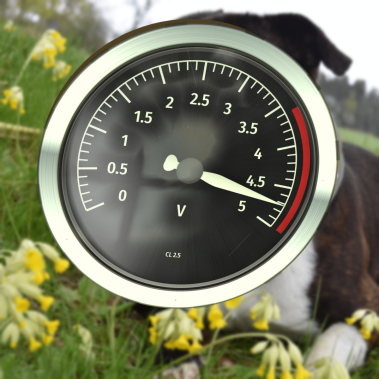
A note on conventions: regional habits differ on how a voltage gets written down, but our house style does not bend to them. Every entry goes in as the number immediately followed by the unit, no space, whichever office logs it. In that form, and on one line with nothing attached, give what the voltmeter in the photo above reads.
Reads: 4.7V
